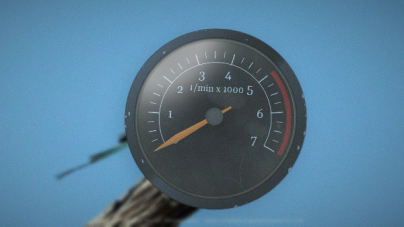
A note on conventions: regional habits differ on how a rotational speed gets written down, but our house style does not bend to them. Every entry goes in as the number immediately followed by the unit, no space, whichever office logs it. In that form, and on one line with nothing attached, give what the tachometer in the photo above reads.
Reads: 0rpm
